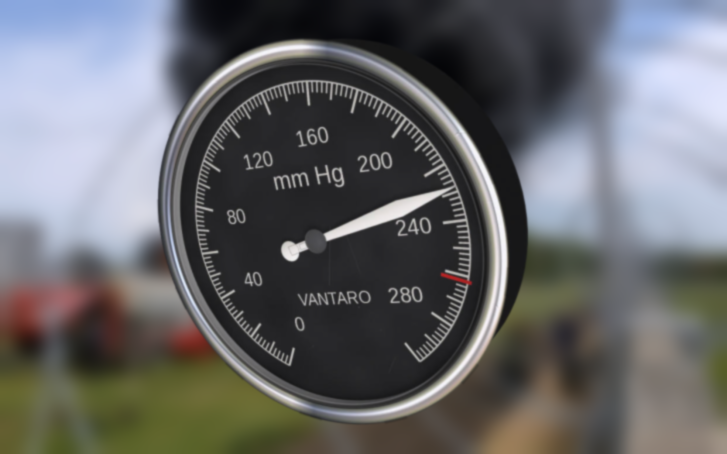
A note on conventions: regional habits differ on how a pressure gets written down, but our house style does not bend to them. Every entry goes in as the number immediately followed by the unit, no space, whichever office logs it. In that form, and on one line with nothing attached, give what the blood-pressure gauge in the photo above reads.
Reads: 228mmHg
